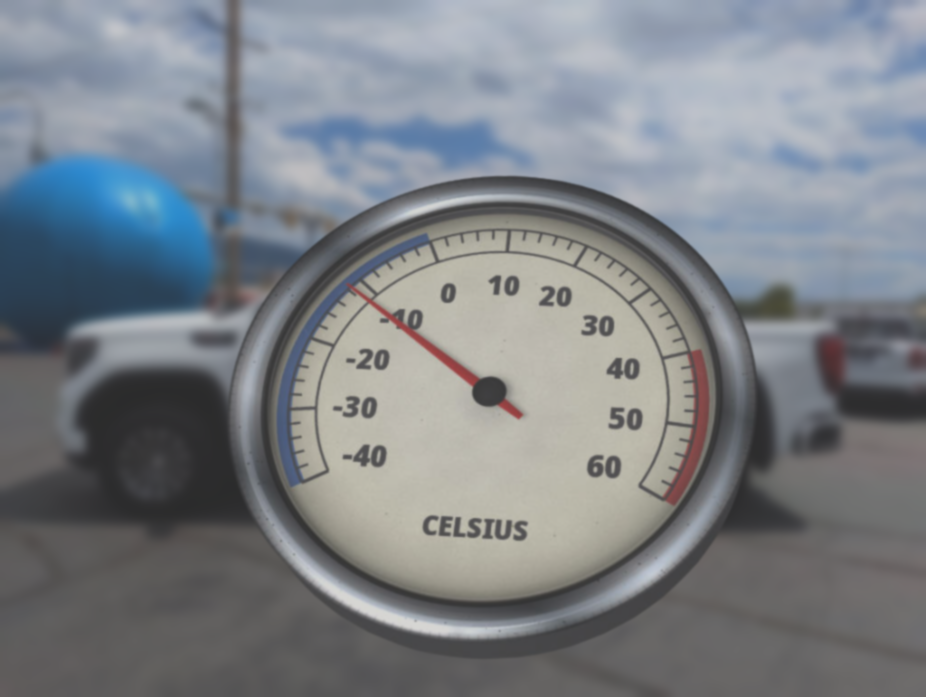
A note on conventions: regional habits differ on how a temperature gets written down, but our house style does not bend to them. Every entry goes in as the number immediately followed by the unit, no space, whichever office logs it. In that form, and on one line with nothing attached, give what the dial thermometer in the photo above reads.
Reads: -12°C
